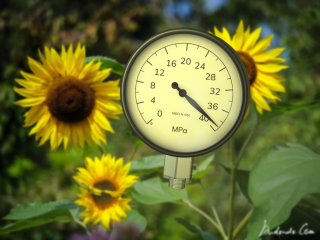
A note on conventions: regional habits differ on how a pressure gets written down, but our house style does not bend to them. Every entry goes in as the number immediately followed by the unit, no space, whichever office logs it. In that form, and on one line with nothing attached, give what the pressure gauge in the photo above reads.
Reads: 39MPa
